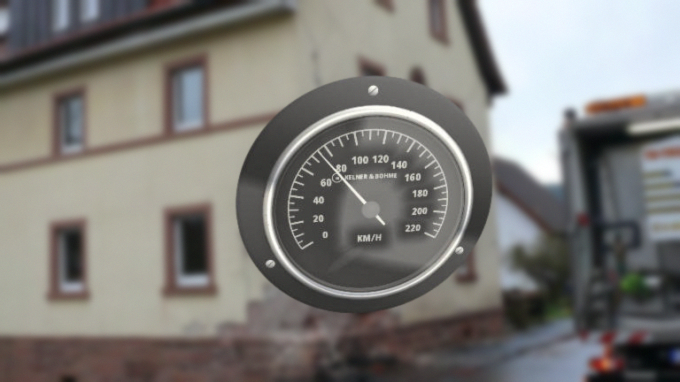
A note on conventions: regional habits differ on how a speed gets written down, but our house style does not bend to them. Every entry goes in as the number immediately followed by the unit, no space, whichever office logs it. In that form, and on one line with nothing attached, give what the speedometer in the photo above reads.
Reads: 75km/h
